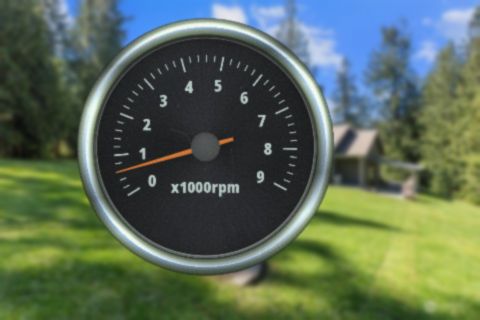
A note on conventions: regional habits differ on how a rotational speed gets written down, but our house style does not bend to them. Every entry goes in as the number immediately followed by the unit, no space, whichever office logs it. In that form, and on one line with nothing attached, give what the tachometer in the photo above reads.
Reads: 600rpm
